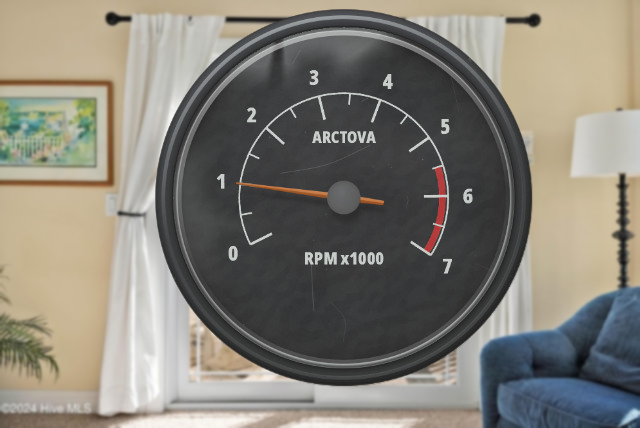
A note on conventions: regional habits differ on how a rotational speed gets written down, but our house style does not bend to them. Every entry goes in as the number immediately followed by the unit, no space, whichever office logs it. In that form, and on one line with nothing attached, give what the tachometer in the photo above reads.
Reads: 1000rpm
